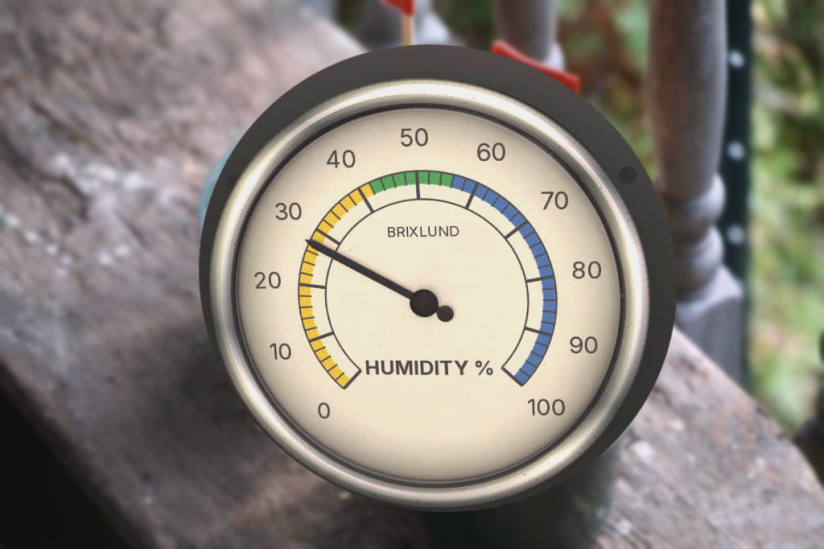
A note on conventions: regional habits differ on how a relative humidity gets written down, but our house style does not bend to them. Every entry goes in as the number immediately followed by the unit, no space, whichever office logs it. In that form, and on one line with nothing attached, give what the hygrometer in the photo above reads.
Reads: 28%
